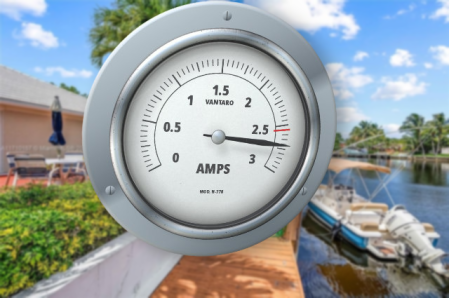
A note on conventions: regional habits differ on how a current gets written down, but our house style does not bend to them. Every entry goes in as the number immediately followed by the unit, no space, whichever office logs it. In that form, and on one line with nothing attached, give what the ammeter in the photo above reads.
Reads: 2.7A
